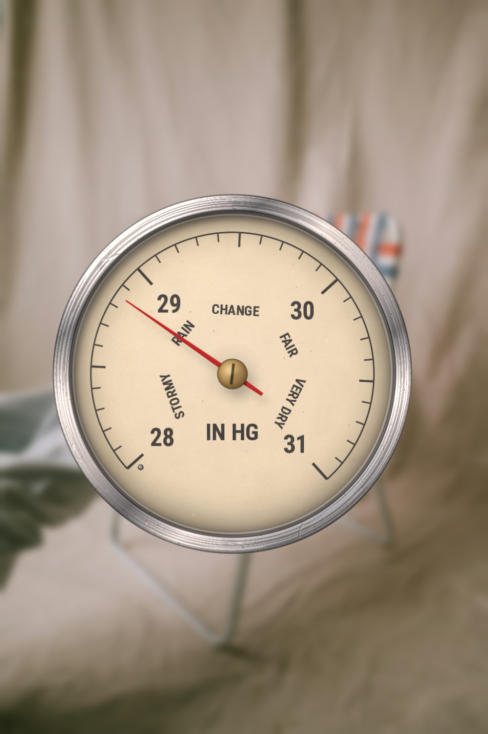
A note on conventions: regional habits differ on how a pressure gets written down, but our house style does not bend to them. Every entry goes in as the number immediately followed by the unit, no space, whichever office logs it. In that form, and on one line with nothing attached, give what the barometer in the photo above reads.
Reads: 28.85inHg
